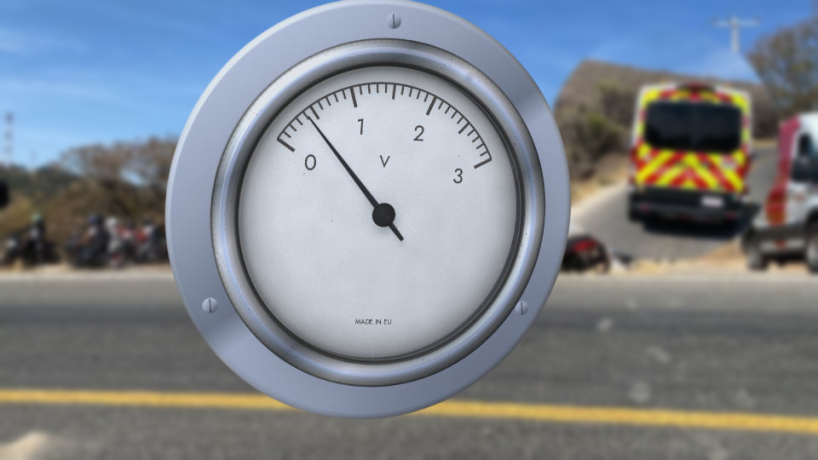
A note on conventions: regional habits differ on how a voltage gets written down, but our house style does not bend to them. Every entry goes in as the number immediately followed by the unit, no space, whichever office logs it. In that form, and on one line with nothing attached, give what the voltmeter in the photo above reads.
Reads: 0.4V
